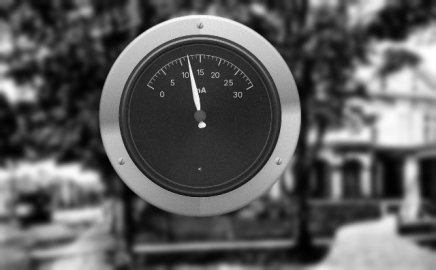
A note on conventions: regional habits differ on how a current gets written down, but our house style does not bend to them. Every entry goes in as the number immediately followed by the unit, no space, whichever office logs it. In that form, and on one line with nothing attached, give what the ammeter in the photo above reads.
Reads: 12mA
